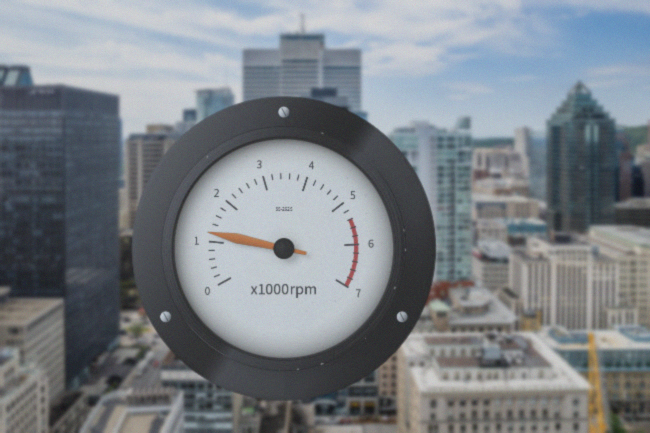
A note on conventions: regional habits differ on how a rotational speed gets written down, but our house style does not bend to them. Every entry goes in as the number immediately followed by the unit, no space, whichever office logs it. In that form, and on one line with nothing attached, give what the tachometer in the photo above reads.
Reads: 1200rpm
